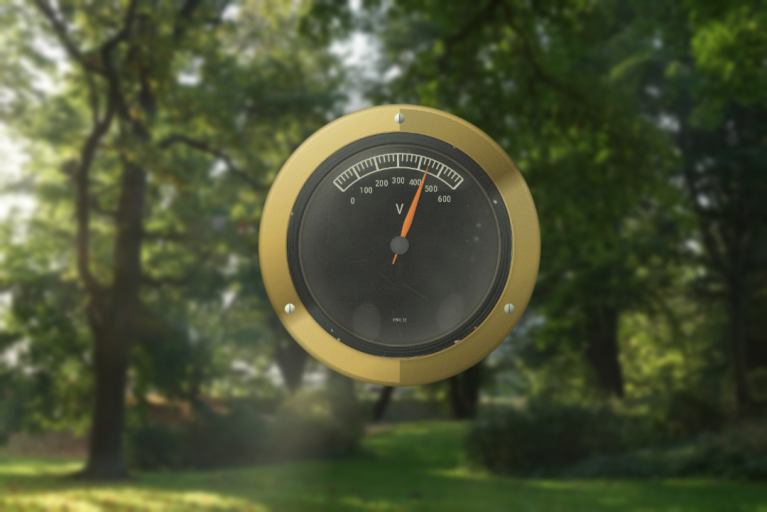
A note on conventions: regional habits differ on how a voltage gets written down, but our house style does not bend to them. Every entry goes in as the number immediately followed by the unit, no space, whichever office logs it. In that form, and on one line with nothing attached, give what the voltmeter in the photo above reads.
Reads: 440V
